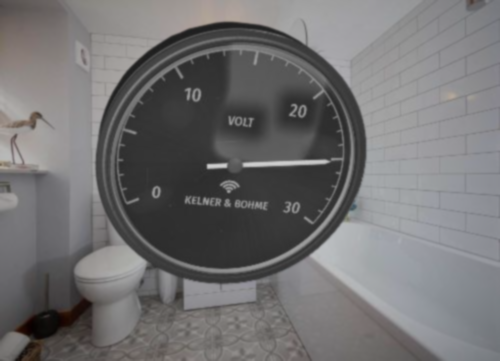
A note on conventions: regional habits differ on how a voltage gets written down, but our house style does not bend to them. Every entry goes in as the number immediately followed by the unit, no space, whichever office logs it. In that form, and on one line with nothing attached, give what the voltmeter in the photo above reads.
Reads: 25V
